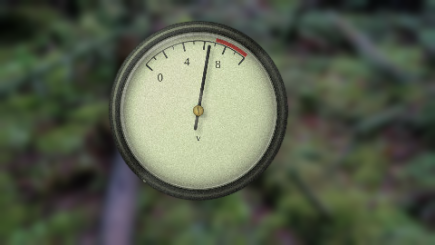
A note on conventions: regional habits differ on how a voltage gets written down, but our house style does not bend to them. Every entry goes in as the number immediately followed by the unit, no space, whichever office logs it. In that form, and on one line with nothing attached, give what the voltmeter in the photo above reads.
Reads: 6.5V
